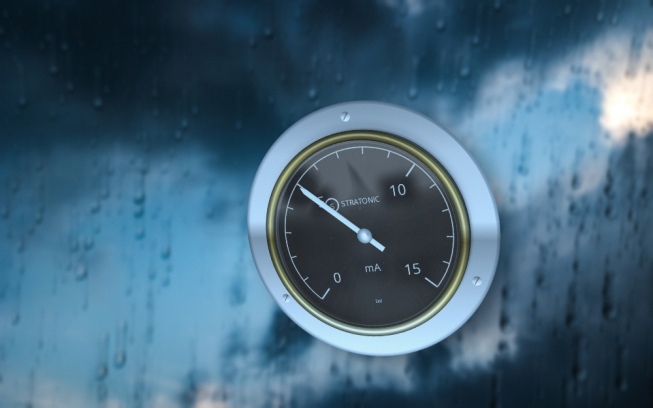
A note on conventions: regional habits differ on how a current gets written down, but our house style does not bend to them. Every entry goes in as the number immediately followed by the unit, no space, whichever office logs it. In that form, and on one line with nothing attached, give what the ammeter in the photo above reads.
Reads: 5mA
